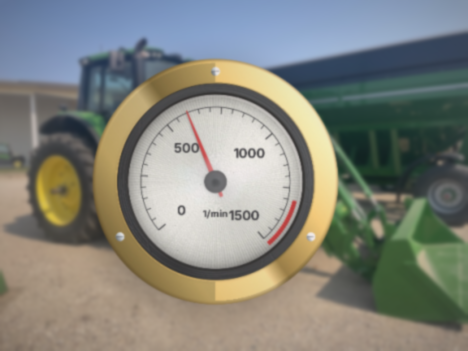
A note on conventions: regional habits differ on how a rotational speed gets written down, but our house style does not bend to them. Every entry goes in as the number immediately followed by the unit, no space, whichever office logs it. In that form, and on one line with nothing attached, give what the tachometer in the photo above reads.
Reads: 600rpm
